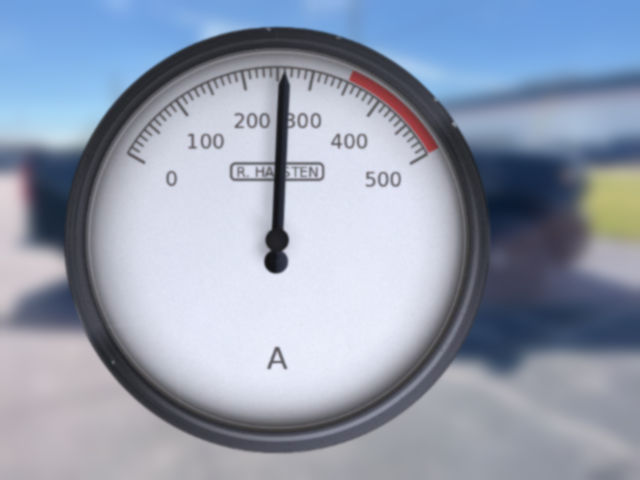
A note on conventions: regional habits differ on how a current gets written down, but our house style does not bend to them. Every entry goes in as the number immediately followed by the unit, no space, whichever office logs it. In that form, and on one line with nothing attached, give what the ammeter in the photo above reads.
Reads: 260A
